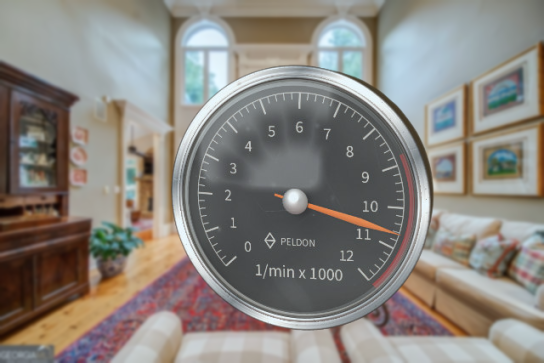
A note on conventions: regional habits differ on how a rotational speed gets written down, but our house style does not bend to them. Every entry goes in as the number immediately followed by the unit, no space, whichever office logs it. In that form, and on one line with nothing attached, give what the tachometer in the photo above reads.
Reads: 10600rpm
